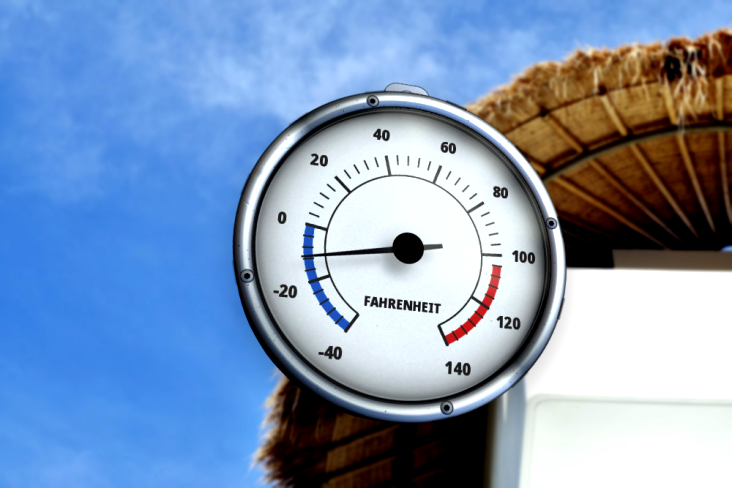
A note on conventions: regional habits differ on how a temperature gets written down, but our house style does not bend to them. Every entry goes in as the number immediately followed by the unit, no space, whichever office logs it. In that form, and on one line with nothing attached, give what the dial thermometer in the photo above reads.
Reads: -12°F
